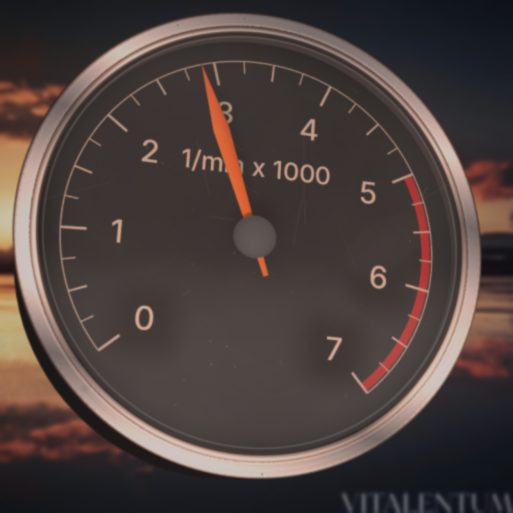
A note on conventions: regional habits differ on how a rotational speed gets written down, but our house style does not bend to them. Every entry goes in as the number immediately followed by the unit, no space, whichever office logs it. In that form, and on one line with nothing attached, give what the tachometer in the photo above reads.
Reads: 2875rpm
